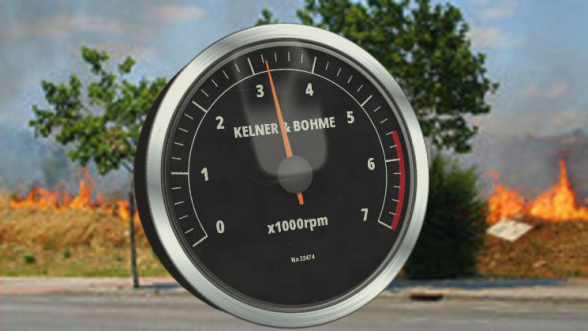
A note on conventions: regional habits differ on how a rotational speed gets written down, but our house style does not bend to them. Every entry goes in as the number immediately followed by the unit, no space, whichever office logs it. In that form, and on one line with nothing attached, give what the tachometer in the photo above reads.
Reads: 3200rpm
